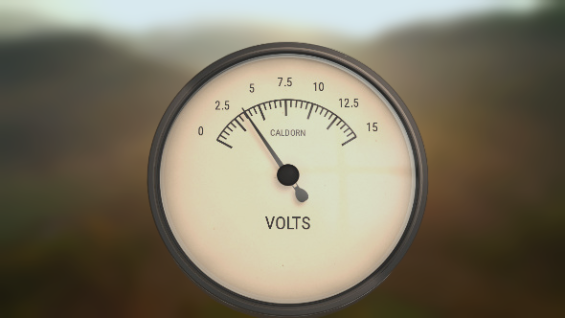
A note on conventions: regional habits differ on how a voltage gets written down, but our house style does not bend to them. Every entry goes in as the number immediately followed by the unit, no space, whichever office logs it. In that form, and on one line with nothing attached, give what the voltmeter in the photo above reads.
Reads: 3.5V
